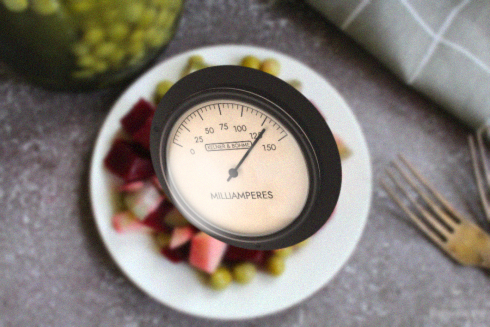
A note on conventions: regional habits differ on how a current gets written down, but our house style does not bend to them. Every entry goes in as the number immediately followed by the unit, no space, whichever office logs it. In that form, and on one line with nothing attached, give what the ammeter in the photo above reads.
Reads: 130mA
